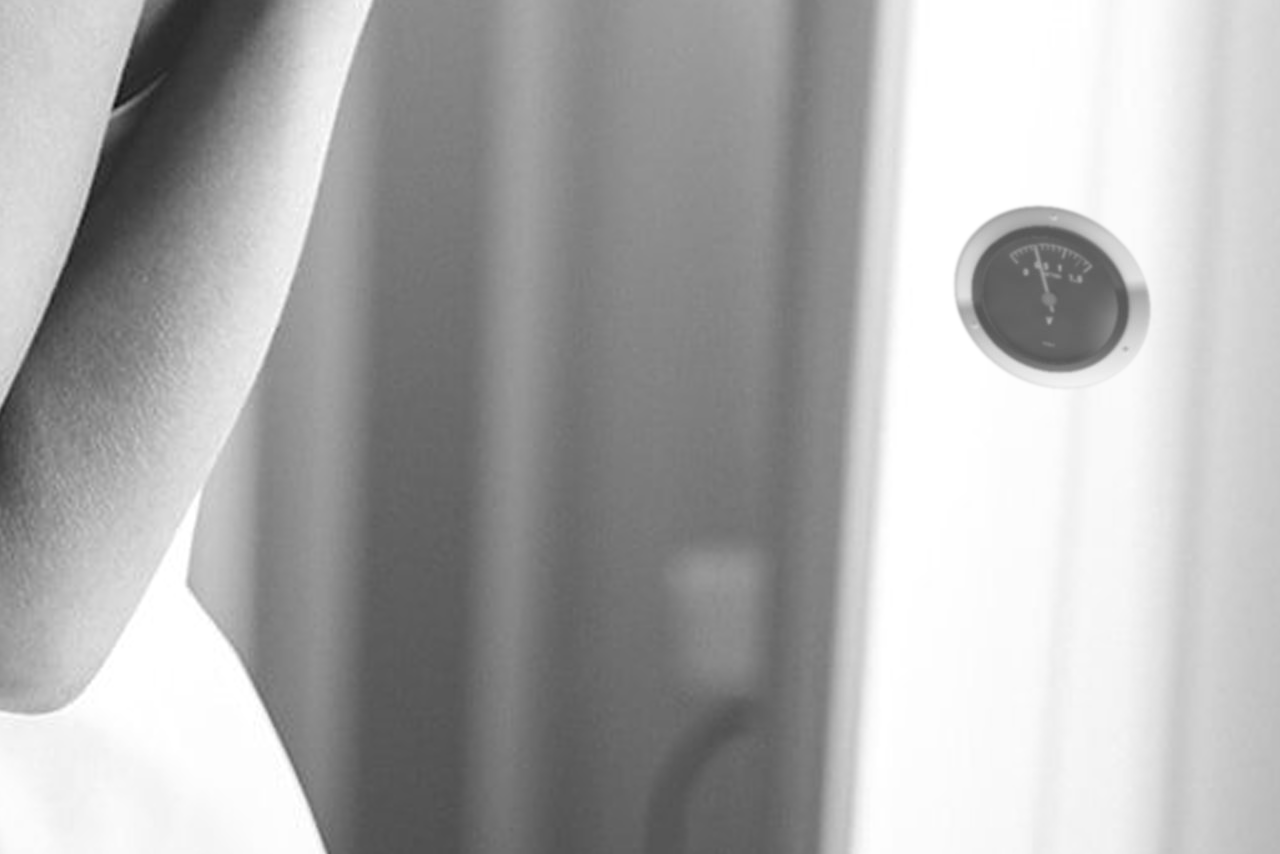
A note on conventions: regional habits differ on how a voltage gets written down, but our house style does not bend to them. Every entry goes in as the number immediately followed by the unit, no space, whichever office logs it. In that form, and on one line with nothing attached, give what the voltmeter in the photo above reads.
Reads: 0.5V
